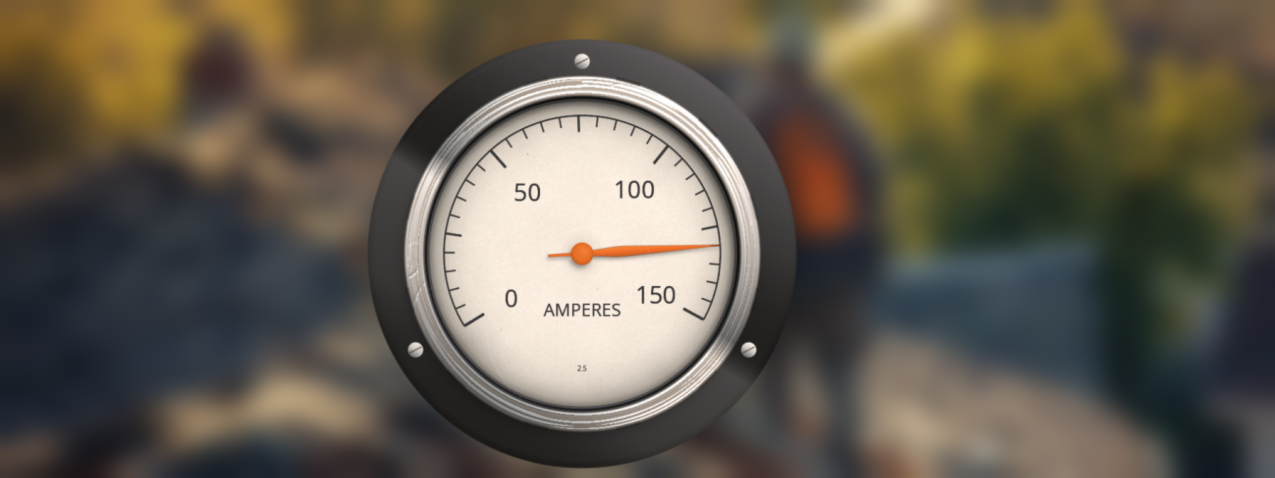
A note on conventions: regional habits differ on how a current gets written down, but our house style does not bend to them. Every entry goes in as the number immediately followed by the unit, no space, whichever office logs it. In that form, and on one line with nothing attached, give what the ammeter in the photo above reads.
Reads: 130A
